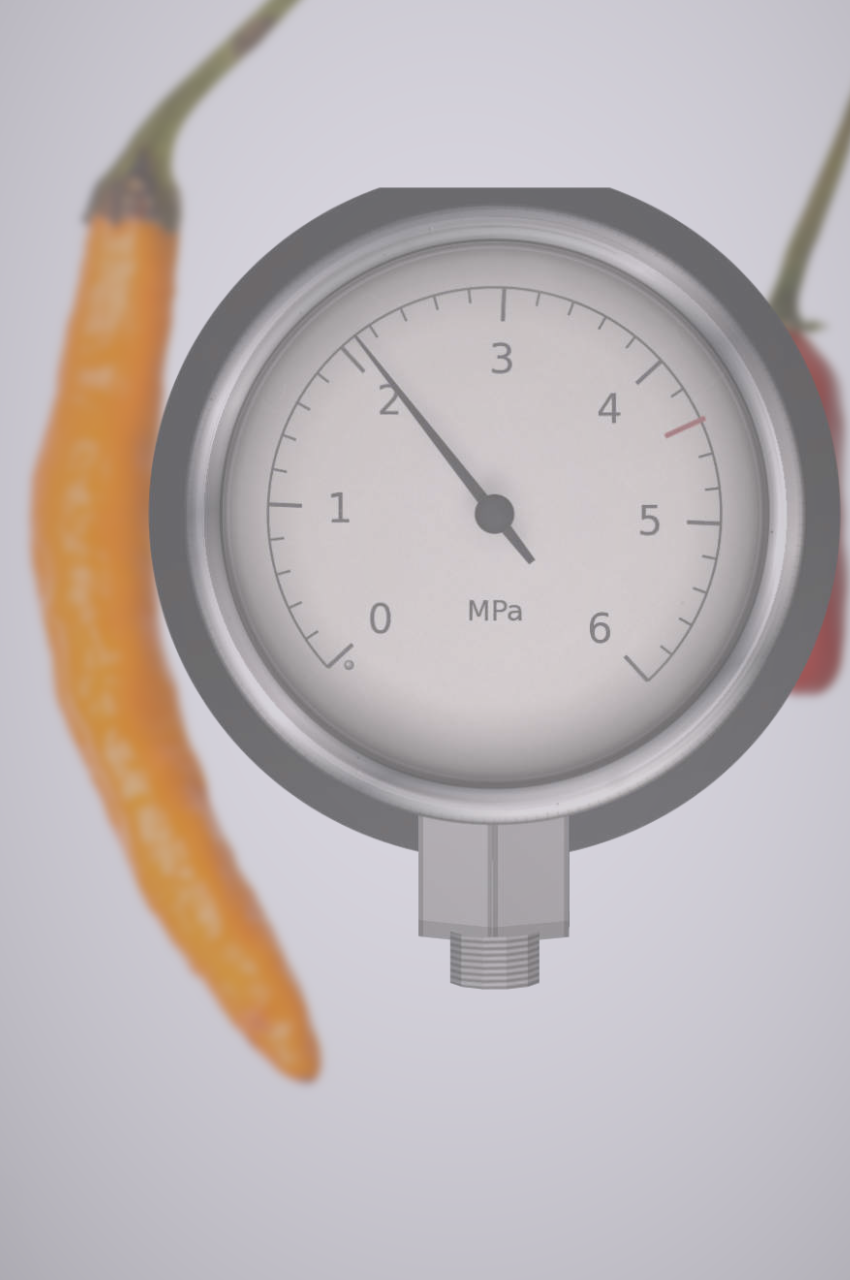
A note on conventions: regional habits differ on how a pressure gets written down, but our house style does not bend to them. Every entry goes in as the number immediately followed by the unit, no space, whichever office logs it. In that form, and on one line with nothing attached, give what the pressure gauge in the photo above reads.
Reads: 2.1MPa
